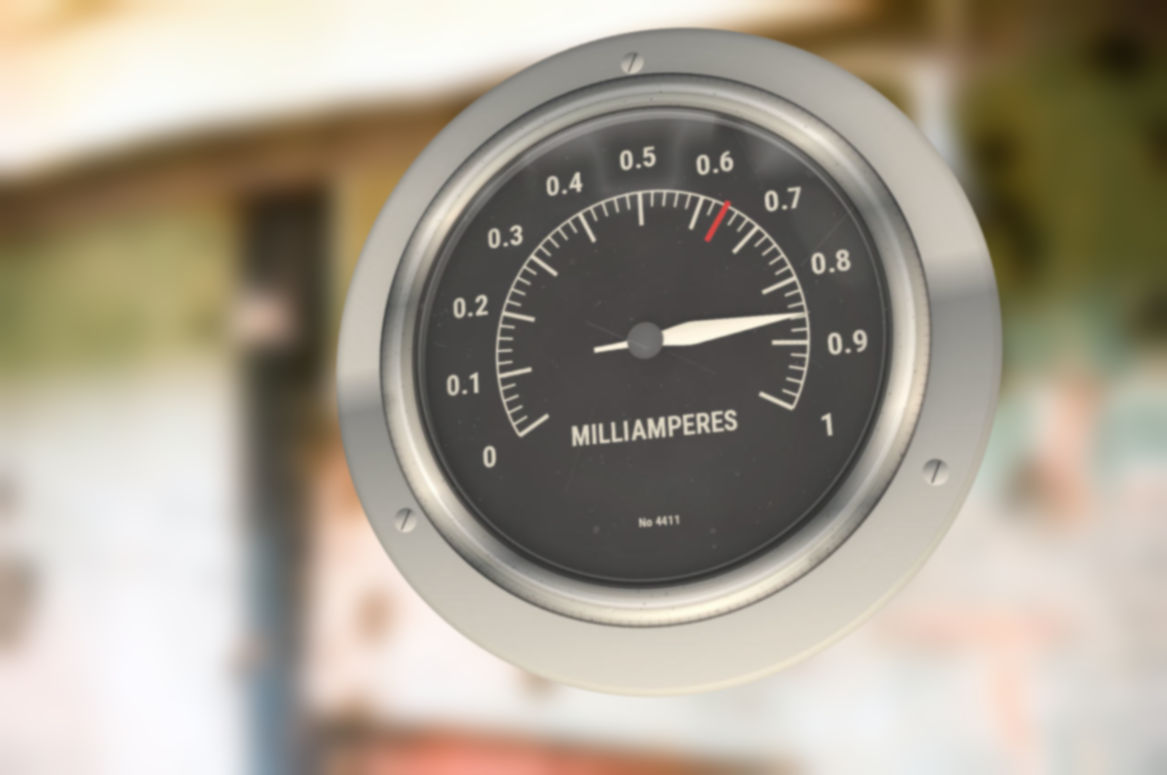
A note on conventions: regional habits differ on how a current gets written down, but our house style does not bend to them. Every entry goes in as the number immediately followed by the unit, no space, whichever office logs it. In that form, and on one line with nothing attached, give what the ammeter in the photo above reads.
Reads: 0.86mA
